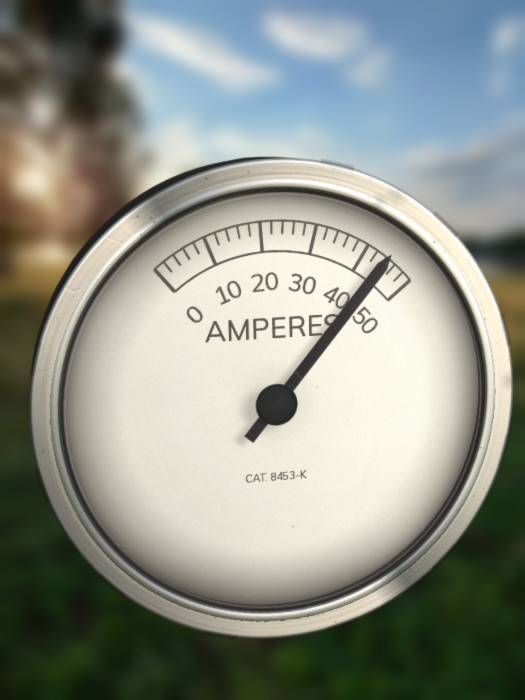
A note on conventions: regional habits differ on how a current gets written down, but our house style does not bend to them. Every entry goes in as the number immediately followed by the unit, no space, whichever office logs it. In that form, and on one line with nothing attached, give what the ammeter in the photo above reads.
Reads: 44A
